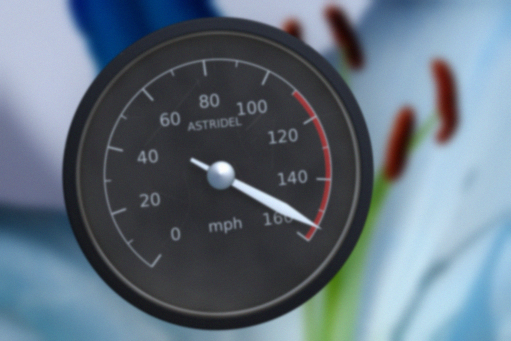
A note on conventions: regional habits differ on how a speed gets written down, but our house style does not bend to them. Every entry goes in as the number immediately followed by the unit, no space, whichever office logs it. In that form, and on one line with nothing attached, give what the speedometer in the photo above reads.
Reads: 155mph
